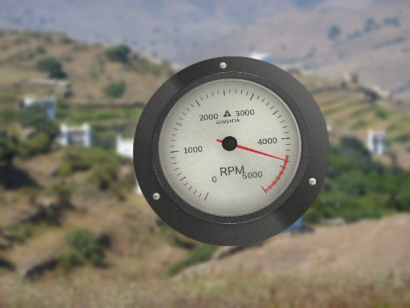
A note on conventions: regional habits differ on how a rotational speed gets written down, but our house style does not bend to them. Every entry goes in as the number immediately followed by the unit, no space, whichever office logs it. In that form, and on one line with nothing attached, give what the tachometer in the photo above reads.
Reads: 4400rpm
